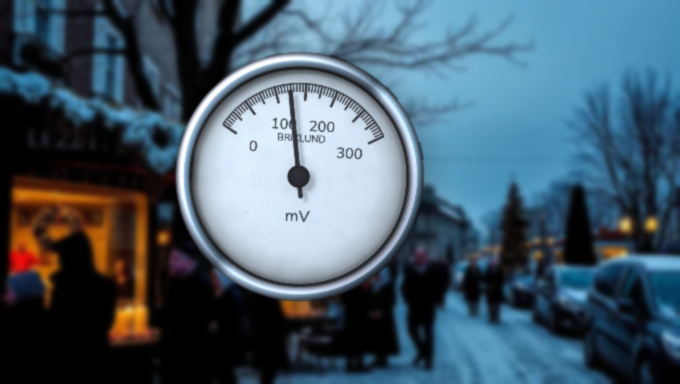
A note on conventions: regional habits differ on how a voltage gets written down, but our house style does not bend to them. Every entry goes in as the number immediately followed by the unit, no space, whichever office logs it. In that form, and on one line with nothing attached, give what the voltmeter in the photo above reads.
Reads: 125mV
